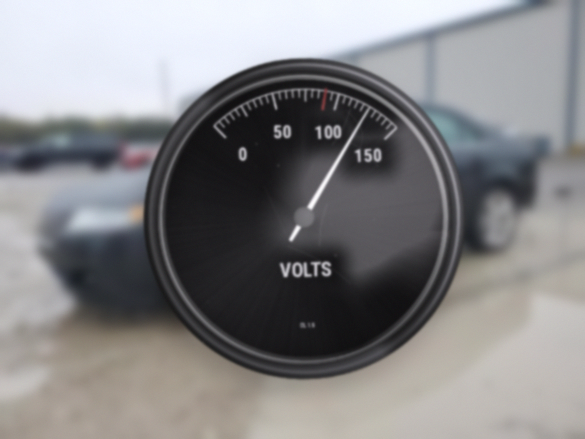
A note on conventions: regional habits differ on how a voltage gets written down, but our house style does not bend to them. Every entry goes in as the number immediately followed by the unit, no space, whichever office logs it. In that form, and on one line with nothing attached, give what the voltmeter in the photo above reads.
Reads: 125V
